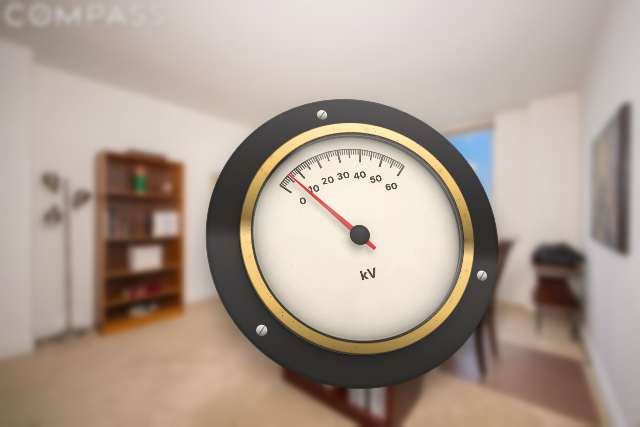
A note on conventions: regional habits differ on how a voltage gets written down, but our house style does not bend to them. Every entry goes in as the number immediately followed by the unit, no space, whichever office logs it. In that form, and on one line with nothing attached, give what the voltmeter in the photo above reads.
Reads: 5kV
